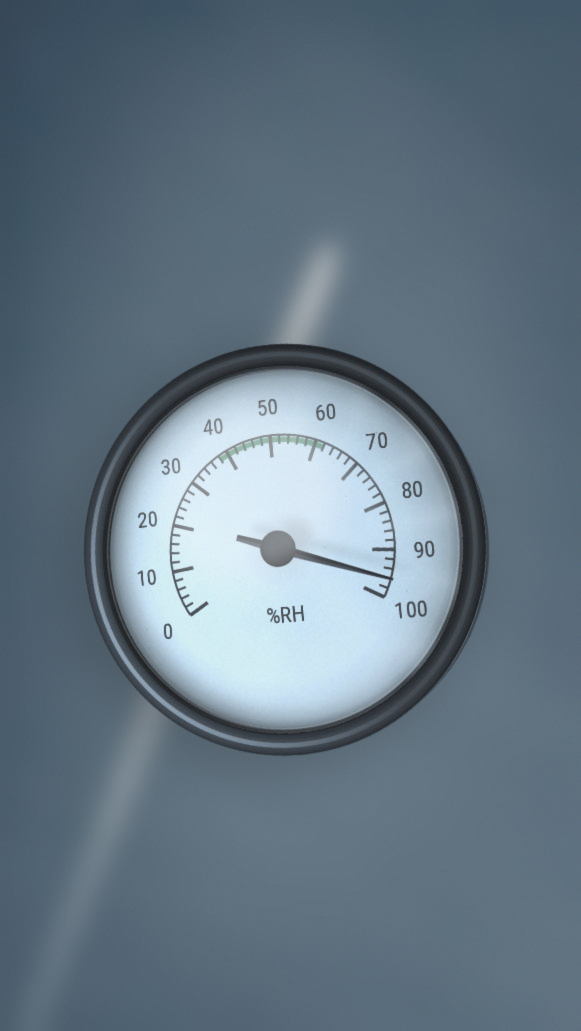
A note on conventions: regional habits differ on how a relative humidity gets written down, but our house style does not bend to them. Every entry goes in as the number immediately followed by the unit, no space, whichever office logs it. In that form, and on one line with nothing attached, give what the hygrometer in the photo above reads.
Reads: 96%
